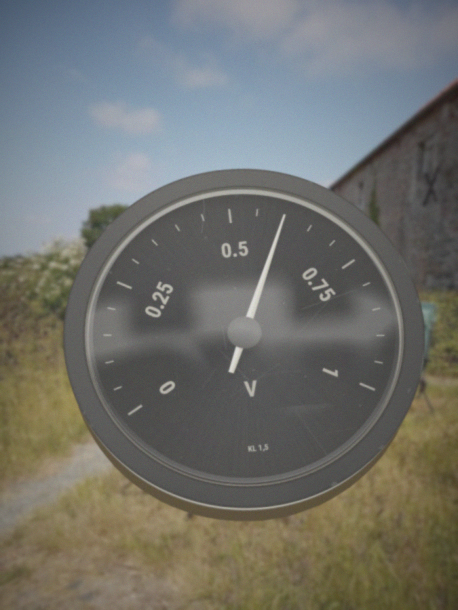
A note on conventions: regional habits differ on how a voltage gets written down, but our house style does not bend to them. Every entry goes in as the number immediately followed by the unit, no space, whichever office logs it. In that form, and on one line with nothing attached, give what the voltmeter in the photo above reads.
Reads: 0.6V
